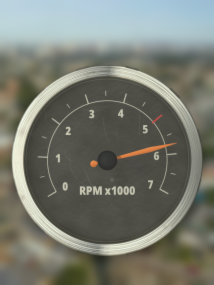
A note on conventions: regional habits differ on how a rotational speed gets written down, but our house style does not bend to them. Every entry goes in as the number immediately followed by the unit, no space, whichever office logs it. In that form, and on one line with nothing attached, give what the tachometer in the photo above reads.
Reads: 5750rpm
